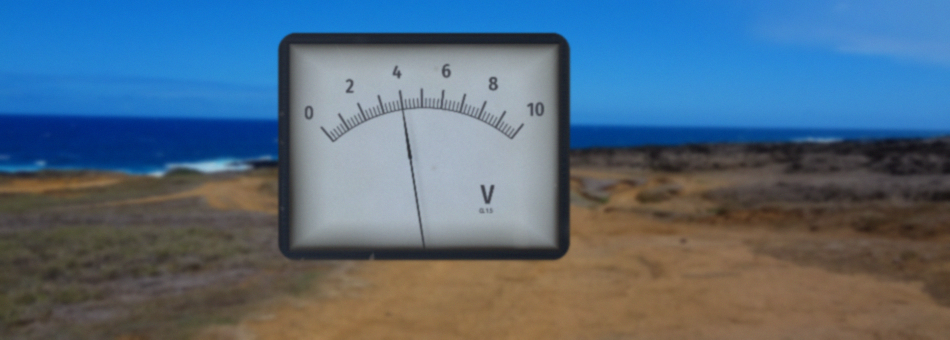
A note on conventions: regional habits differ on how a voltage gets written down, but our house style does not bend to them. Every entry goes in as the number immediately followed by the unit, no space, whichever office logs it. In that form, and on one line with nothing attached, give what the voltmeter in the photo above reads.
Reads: 4V
